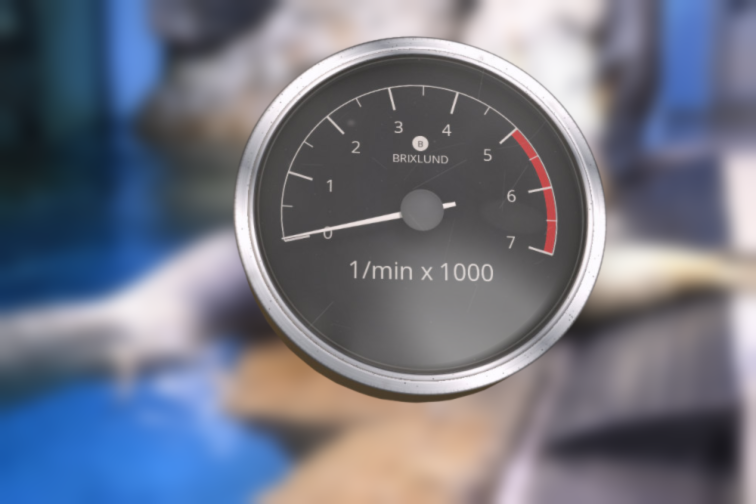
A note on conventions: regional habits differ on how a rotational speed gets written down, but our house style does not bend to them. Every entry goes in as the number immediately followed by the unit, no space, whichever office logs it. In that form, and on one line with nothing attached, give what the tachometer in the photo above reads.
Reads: 0rpm
